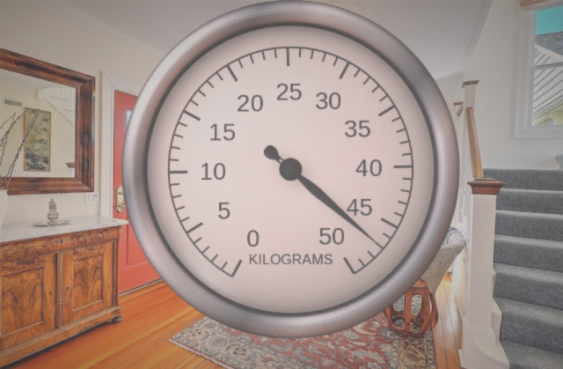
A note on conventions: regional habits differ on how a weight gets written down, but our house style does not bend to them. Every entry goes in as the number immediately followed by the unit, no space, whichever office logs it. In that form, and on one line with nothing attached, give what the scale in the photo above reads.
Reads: 47kg
